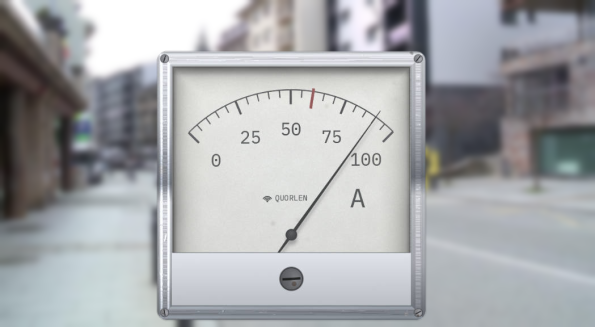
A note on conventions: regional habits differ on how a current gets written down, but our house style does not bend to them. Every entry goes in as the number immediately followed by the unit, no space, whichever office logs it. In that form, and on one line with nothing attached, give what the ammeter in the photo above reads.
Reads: 90A
